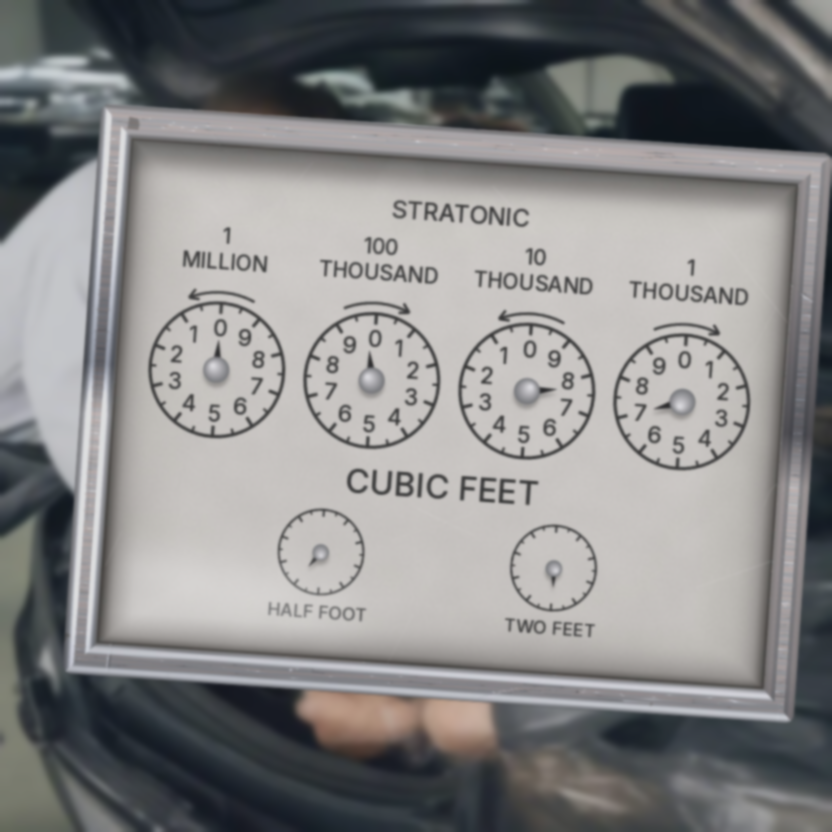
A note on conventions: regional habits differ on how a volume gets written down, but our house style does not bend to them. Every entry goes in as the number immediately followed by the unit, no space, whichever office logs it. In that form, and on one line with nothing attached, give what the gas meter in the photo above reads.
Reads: 997700ft³
